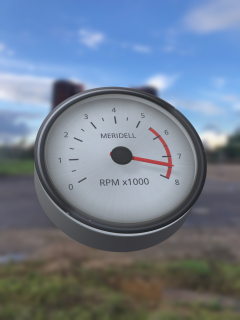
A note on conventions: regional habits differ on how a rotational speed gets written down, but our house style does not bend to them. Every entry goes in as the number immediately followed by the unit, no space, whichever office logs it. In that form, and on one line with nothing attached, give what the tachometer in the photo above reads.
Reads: 7500rpm
